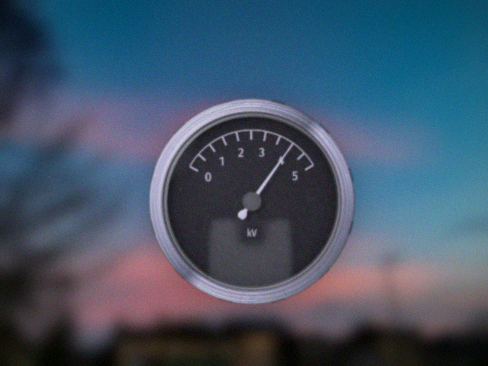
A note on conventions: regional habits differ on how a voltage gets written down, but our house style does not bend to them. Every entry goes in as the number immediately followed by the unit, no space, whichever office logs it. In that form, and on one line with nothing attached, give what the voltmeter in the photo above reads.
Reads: 4kV
